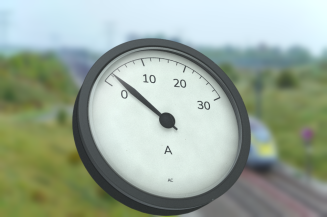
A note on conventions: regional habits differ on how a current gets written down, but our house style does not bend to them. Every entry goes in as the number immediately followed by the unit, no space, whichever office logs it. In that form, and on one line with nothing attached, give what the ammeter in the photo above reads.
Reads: 2A
